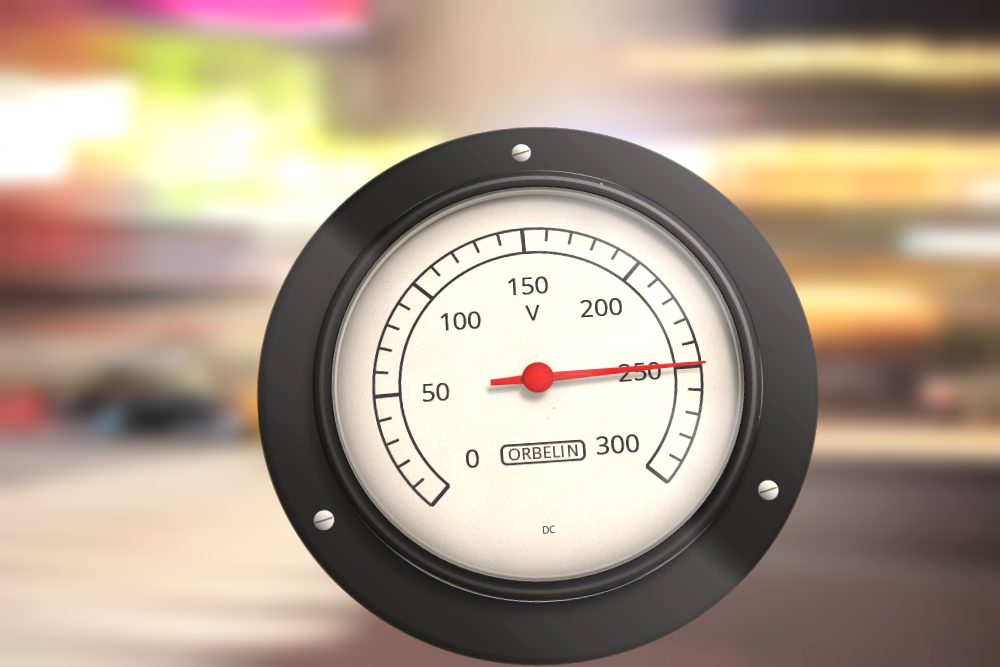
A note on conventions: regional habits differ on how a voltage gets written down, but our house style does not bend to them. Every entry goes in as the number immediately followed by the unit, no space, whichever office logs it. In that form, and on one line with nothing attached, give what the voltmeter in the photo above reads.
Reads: 250V
